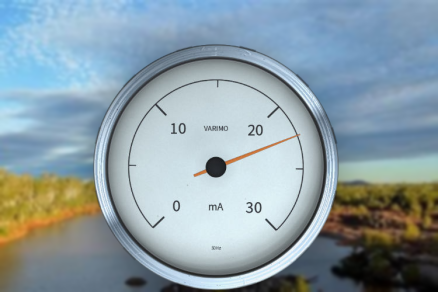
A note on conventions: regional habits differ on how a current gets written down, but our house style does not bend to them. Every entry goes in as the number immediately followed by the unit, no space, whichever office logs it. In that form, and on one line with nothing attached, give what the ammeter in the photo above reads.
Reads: 22.5mA
